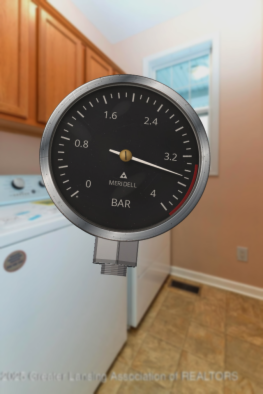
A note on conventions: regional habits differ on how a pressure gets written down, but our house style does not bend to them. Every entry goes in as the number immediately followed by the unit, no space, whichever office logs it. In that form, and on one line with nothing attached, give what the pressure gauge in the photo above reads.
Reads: 3.5bar
